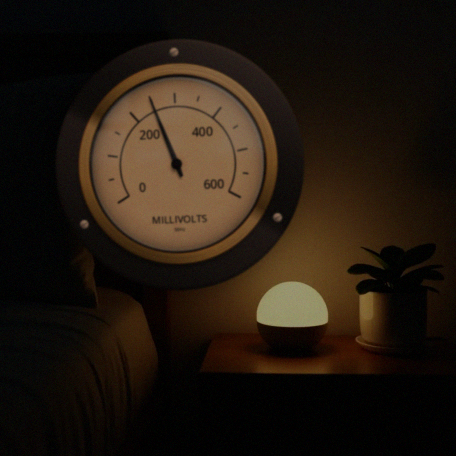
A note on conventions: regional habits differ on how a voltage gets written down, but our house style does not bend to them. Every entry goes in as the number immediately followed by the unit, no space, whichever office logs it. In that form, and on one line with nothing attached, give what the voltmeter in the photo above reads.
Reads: 250mV
